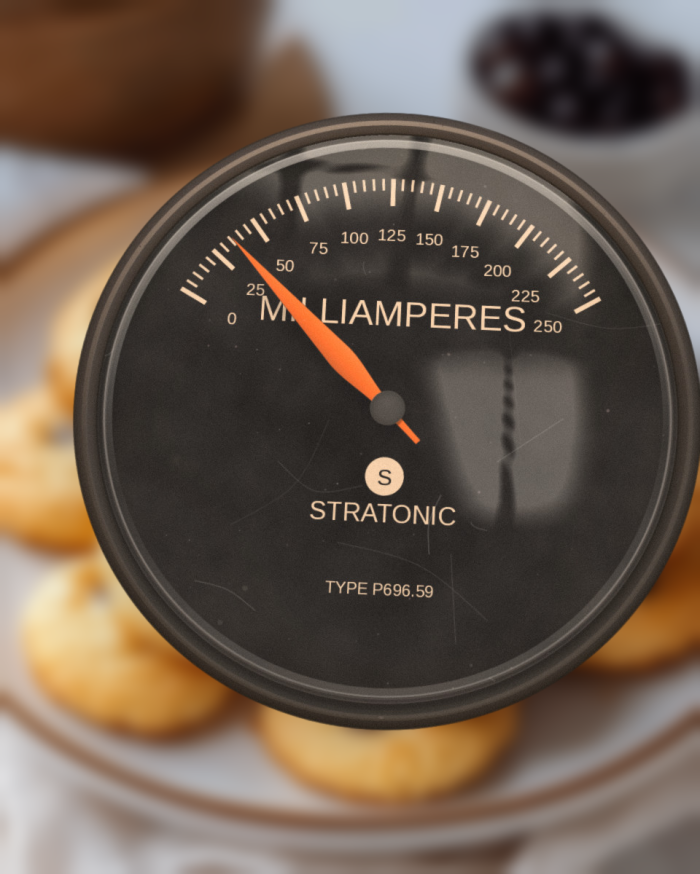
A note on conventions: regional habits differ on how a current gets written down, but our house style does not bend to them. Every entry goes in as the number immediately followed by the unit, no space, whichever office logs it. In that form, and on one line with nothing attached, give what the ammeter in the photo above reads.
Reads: 35mA
